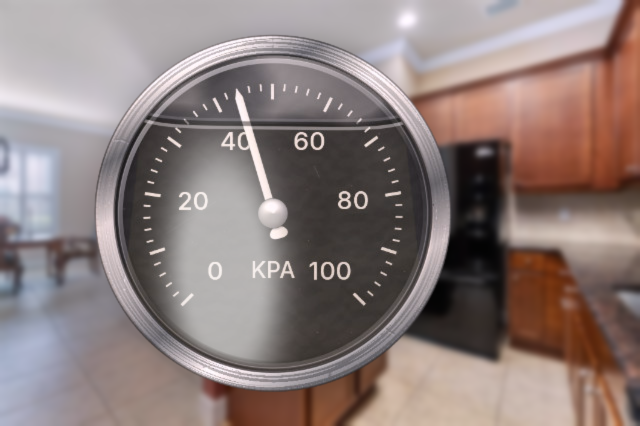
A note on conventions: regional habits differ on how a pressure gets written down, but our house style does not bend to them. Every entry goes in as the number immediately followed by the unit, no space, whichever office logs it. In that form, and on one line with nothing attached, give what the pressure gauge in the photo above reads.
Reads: 44kPa
